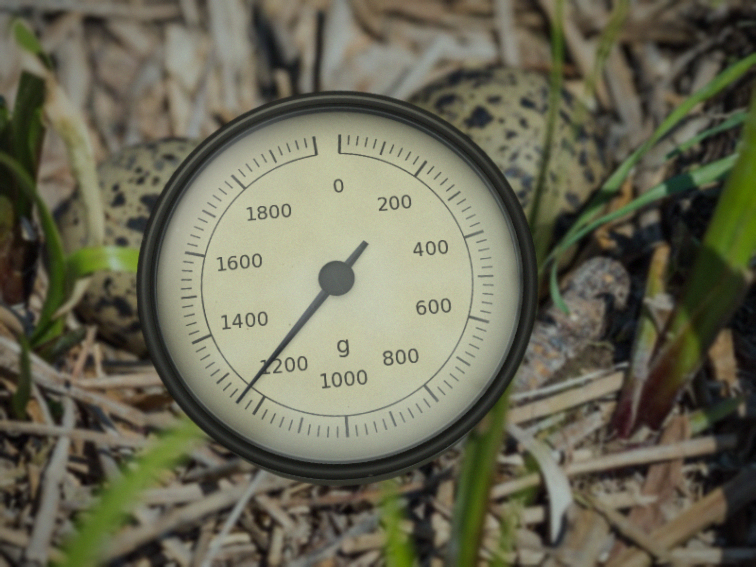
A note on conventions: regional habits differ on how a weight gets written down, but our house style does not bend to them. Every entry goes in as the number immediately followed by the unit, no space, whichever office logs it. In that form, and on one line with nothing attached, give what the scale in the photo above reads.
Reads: 1240g
